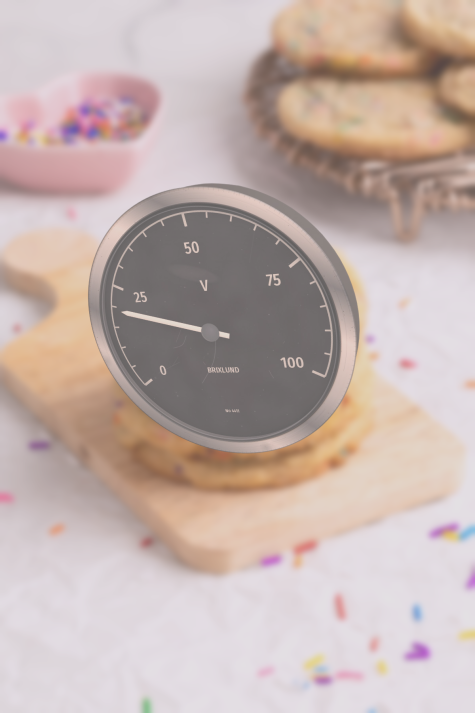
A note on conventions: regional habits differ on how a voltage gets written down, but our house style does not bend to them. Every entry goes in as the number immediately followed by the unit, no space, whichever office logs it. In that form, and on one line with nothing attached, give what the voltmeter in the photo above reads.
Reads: 20V
